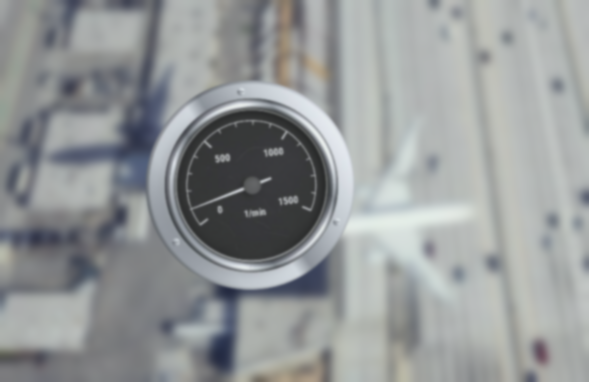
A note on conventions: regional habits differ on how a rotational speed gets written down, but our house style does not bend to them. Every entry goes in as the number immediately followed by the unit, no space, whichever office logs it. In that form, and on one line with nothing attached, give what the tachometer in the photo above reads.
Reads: 100rpm
